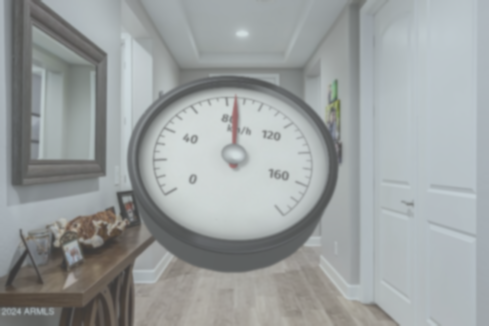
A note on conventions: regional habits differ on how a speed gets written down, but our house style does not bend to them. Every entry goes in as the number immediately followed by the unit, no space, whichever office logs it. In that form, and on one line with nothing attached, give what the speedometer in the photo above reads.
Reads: 85km/h
